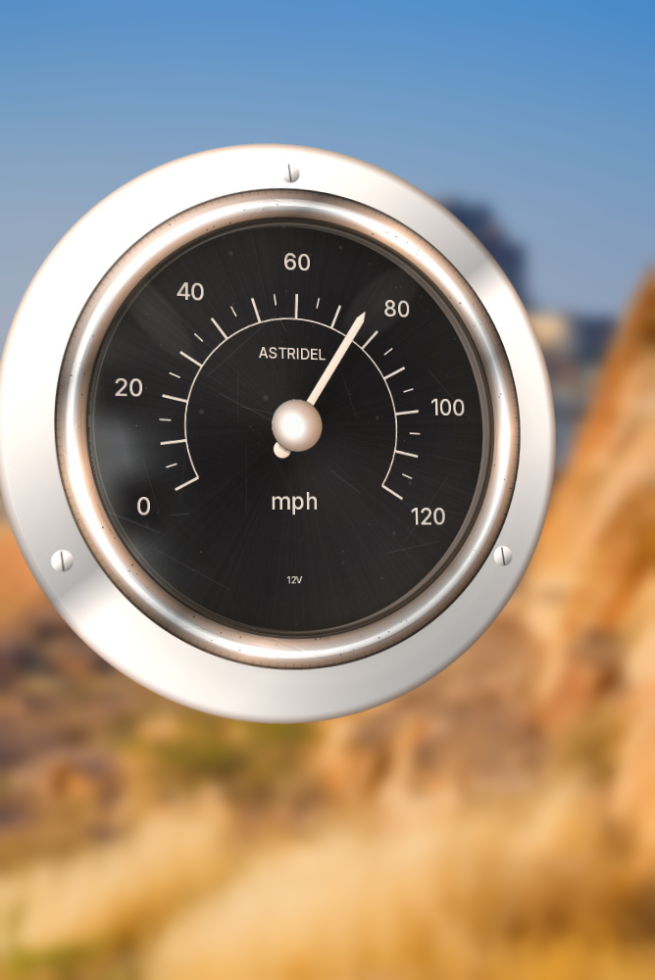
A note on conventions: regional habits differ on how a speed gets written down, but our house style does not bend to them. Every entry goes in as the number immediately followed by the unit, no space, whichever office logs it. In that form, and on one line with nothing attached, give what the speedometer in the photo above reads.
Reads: 75mph
